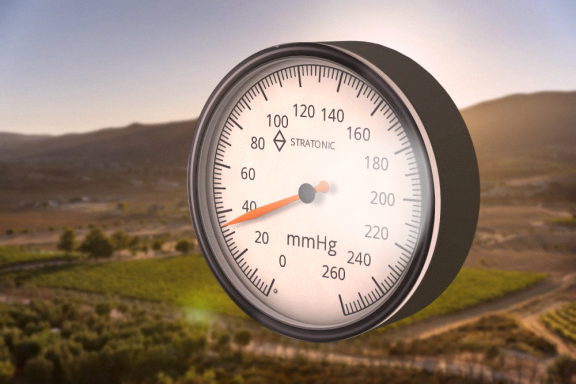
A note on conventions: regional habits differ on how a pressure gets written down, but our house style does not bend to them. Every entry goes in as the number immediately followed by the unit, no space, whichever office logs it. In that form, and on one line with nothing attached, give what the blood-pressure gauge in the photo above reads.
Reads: 34mmHg
